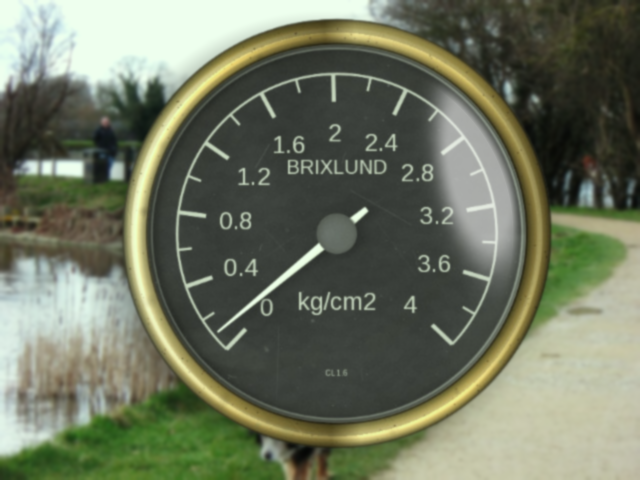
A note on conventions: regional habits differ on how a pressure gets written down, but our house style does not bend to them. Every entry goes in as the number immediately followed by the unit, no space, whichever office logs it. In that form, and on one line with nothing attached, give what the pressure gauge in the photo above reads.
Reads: 0.1kg/cm²
